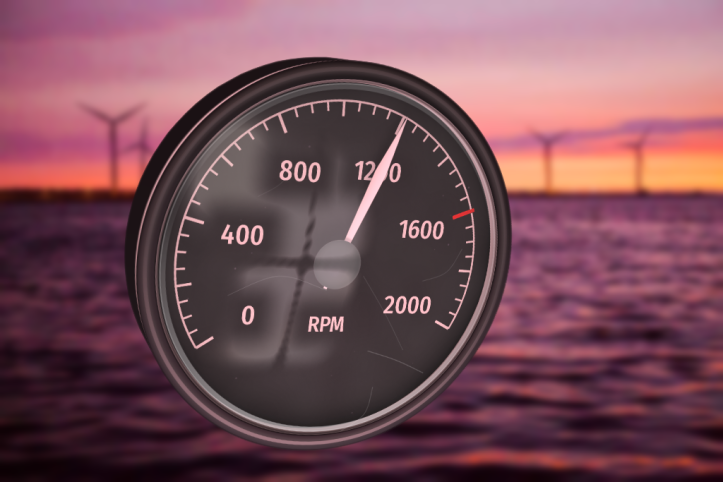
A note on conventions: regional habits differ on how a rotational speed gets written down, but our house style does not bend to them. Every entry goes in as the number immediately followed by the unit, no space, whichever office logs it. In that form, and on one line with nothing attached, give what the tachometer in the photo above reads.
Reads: 1200rpm
